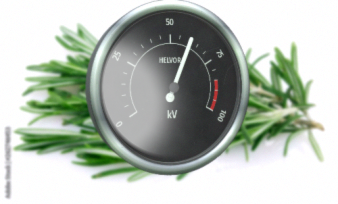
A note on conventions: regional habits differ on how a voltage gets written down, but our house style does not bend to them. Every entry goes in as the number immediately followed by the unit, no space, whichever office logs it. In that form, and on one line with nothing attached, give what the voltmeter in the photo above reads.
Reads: 60kV
